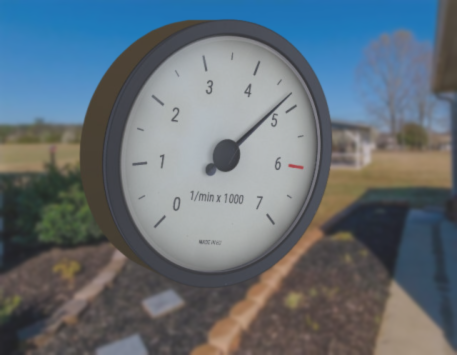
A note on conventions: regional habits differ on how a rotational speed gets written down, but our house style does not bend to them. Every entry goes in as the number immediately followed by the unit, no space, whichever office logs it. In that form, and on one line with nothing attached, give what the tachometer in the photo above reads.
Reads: 4750rpm
